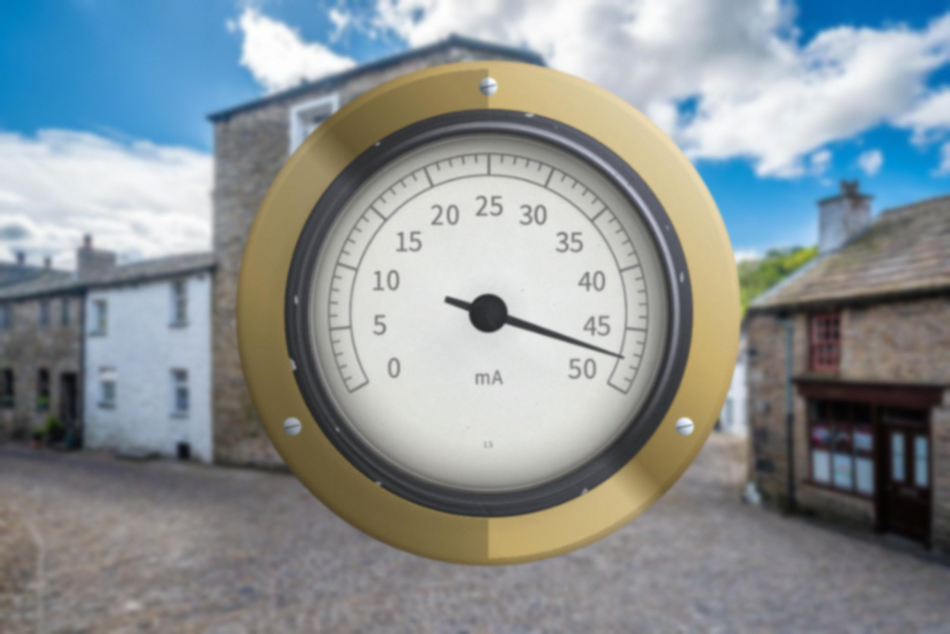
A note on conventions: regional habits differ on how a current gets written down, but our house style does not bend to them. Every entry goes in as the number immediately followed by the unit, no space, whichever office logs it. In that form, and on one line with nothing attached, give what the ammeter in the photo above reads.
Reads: 47.5mA
